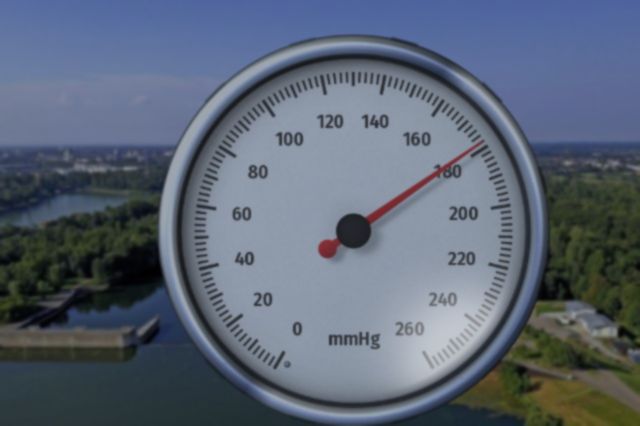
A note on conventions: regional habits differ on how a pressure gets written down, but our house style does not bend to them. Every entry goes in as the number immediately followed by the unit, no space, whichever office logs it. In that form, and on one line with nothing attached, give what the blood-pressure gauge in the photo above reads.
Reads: 178mmHg
